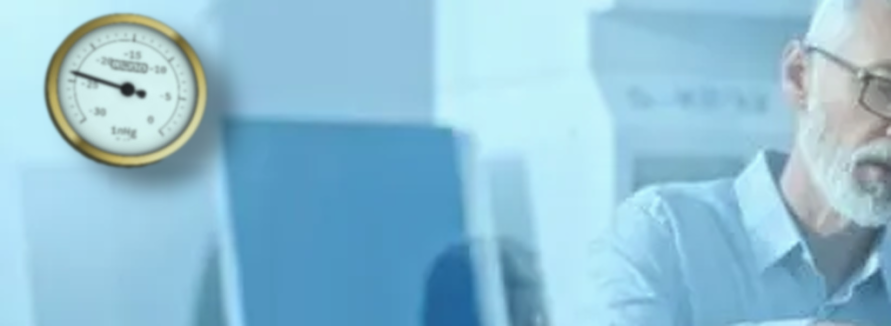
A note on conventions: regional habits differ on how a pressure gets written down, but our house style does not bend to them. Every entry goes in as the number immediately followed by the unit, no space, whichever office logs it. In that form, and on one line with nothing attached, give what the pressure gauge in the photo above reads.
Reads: -24inHg
